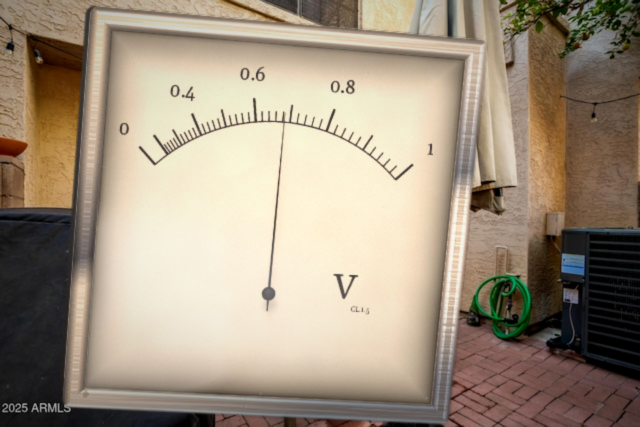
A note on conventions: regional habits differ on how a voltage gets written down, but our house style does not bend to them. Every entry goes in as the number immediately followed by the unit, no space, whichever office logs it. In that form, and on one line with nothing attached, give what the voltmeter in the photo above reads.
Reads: 0.68V
